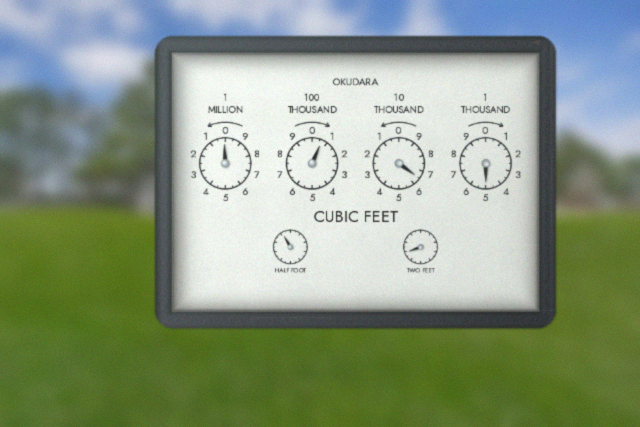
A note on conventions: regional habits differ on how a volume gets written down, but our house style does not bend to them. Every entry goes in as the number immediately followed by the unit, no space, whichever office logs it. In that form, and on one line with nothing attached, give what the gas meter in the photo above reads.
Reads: 6500ft³
